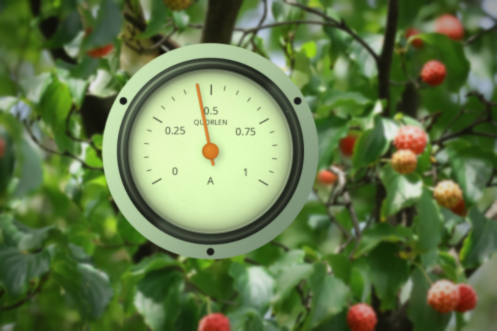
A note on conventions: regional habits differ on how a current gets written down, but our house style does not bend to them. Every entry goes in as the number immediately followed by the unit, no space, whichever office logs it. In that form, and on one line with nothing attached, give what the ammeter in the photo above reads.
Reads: 0.45A
